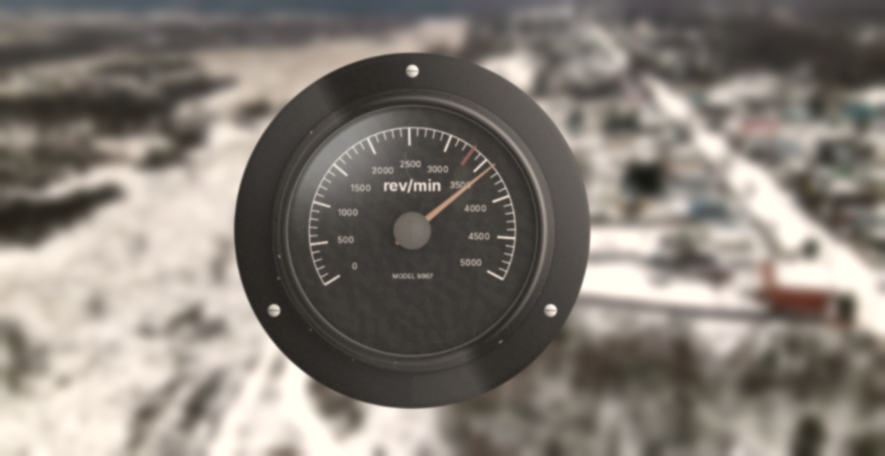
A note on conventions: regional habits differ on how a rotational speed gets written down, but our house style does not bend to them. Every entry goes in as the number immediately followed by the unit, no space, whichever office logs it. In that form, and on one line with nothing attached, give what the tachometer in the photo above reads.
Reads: 3600rpm
